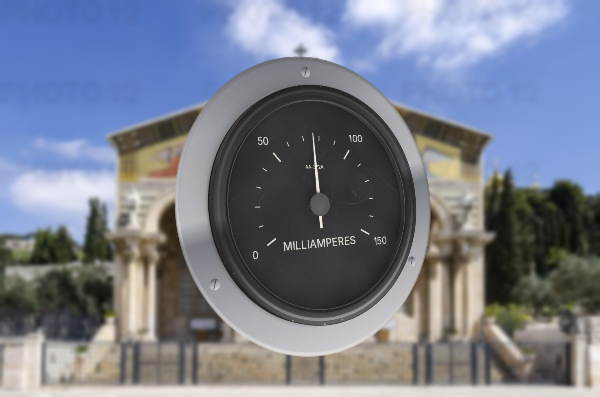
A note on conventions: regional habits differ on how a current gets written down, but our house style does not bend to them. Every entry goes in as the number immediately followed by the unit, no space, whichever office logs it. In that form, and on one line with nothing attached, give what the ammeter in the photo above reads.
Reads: 75mA
